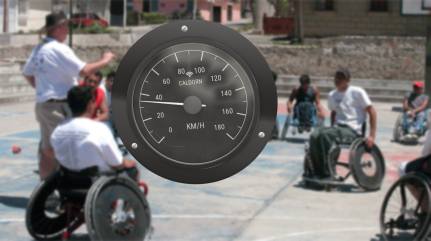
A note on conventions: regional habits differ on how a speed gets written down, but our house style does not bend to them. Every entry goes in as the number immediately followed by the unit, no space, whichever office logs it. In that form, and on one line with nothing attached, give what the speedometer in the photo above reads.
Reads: 35km/h
